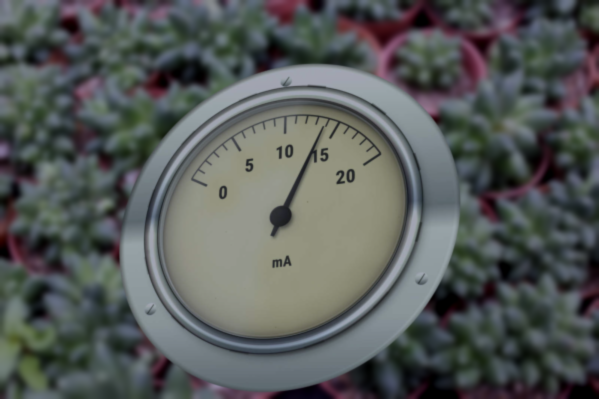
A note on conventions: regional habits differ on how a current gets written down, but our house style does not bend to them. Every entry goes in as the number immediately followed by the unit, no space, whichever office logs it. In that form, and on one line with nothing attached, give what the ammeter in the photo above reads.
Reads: 14mA
